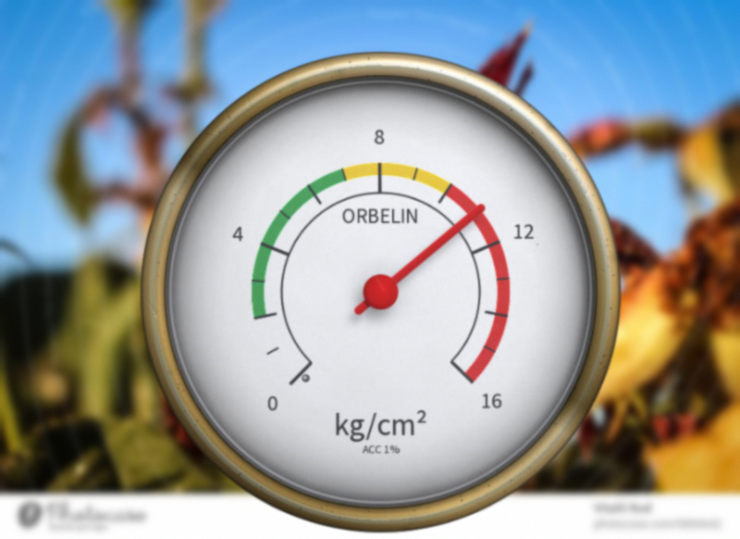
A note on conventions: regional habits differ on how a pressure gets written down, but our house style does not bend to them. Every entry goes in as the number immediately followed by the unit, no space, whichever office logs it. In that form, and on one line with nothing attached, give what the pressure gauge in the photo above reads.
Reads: 11kg/cm²
